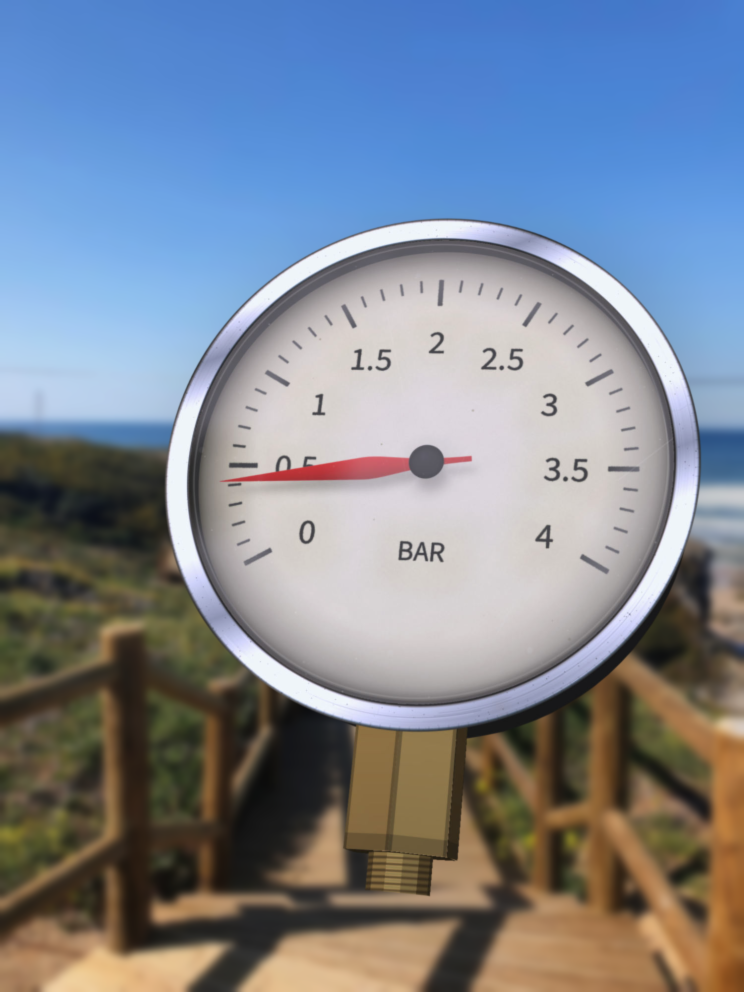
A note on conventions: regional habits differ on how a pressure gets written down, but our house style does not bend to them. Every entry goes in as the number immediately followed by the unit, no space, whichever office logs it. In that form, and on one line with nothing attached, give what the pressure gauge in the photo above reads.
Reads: 0.4bar
